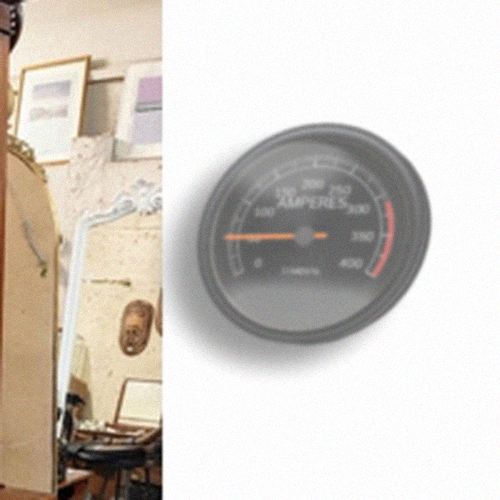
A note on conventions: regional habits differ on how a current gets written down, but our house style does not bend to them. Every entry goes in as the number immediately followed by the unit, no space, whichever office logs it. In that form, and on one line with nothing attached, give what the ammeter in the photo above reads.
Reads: 50A
